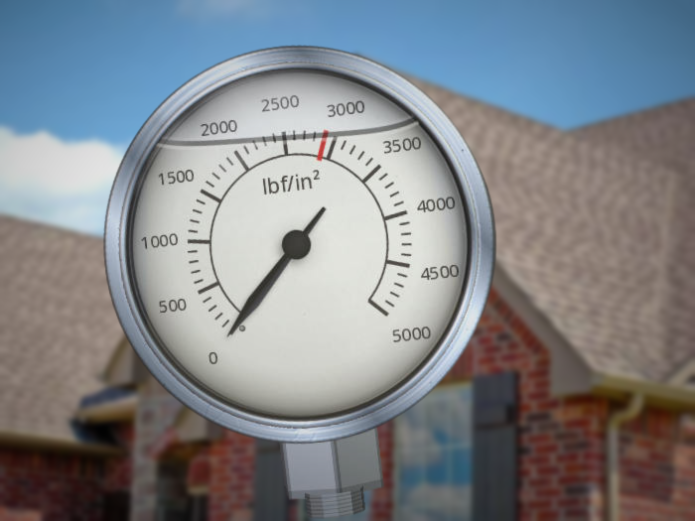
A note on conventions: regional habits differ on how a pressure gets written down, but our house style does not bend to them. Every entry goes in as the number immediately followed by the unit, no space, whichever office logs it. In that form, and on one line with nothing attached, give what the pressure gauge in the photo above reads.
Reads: 0psi
